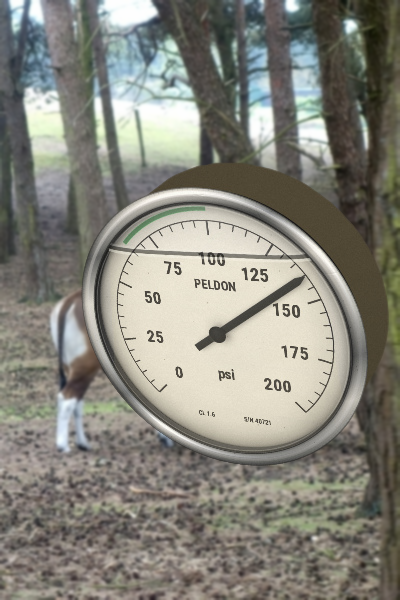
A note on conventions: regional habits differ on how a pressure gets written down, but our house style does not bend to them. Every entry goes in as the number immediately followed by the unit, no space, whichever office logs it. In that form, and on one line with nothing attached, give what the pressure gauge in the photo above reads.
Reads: 140psi
